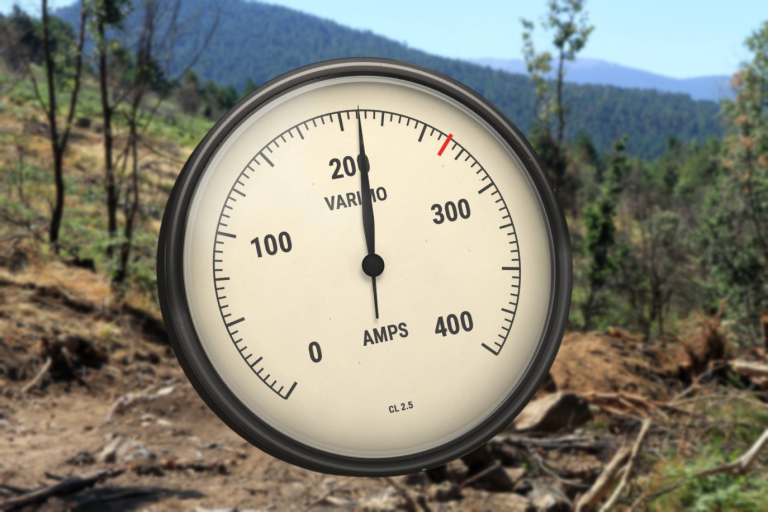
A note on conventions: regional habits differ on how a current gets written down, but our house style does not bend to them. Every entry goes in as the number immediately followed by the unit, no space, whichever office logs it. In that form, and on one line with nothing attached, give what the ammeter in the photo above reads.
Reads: 210A
